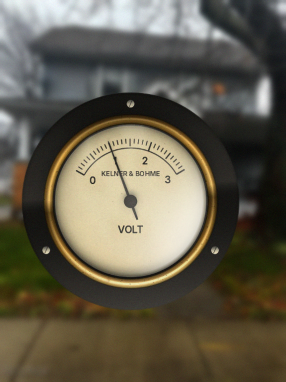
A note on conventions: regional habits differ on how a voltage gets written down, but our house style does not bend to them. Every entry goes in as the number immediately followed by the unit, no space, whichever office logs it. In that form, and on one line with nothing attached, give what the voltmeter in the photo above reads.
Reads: 1V
